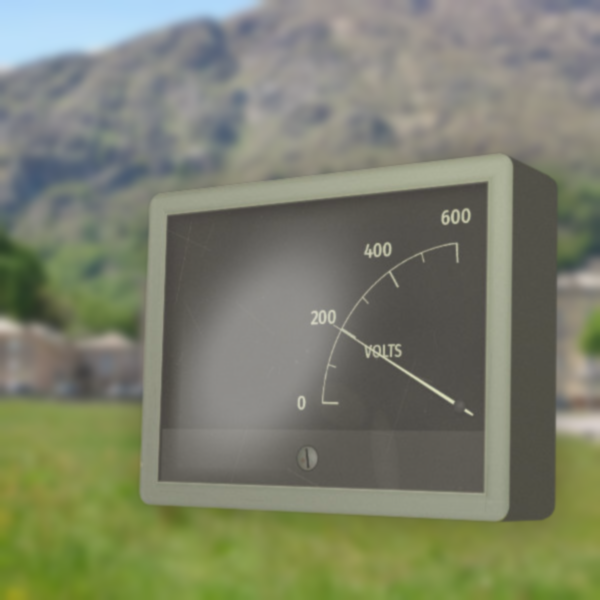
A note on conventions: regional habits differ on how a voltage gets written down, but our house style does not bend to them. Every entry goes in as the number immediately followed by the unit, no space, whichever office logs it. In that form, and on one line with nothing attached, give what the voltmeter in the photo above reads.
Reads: 200V
